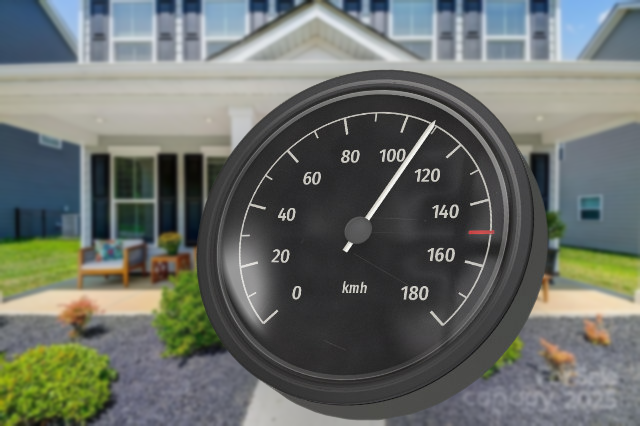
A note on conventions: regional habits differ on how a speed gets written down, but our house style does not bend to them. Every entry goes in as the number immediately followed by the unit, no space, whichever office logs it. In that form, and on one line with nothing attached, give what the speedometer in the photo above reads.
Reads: 110km/h
